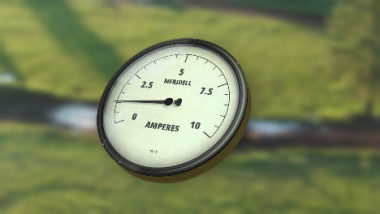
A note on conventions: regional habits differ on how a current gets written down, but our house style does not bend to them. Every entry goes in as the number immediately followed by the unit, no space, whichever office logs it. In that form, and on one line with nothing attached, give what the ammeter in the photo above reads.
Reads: 1A
